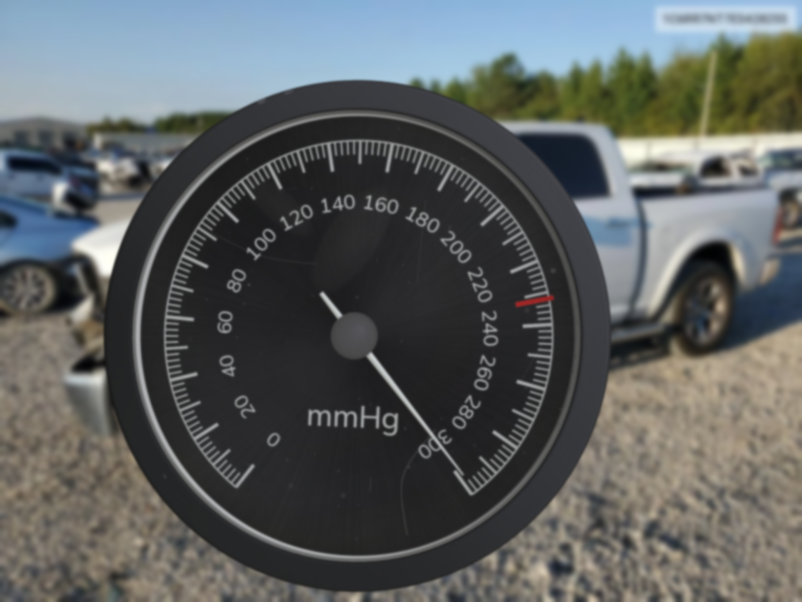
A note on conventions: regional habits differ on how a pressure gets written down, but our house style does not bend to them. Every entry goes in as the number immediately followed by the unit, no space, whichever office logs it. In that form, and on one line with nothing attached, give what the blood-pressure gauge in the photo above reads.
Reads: 298mmHg
